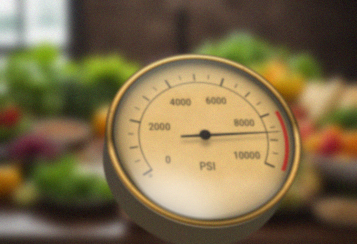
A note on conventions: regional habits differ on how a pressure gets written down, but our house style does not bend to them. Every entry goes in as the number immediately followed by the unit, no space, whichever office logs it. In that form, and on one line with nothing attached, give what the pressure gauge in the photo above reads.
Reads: 8750psi
